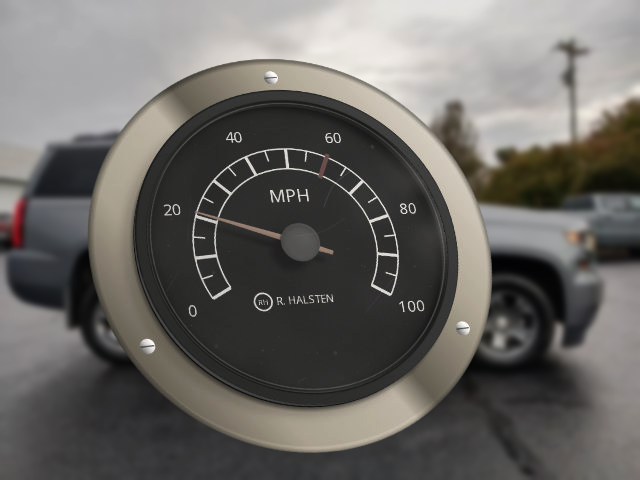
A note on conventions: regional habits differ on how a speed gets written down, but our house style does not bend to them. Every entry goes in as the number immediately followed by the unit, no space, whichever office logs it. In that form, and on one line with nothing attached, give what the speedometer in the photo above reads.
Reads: 20mph
